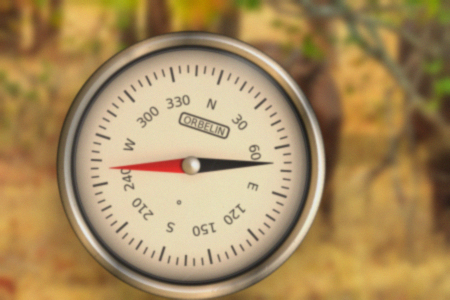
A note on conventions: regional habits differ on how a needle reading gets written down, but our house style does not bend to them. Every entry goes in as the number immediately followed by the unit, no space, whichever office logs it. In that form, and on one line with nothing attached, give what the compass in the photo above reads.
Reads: 250°
